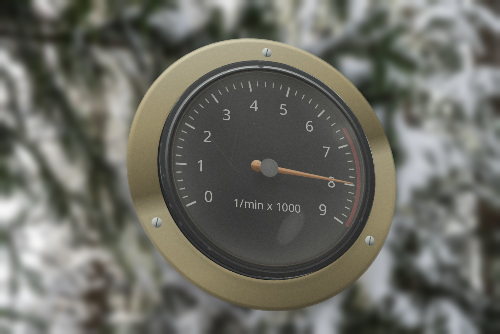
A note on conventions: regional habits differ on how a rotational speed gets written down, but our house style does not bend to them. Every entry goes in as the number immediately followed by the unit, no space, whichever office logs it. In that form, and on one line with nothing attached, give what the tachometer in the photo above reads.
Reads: 8000rpm
